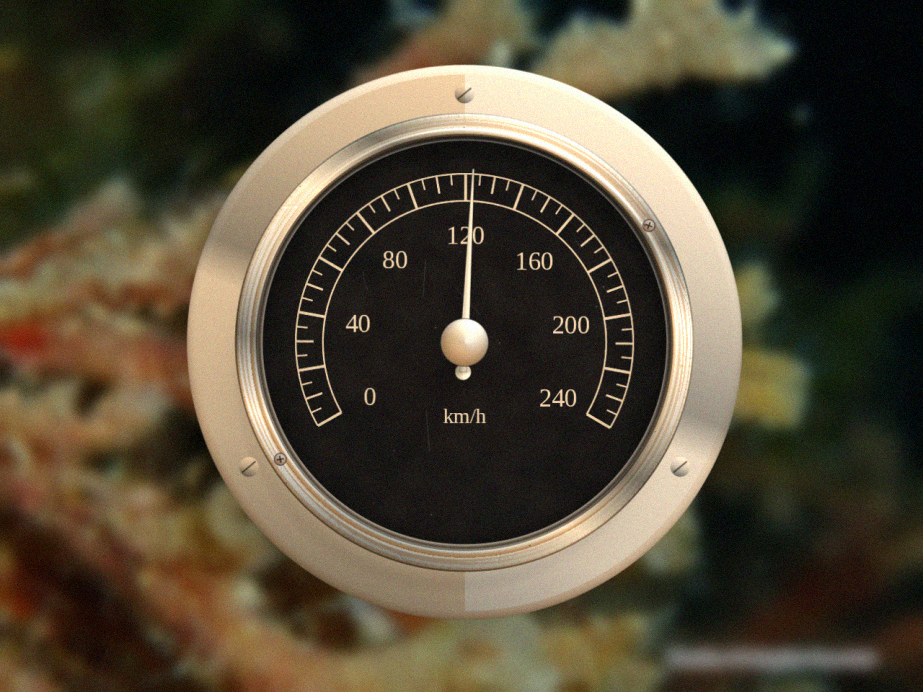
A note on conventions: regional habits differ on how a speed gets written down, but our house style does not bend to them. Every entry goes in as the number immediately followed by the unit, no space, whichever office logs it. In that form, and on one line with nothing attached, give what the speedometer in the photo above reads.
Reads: 122.5km/h
